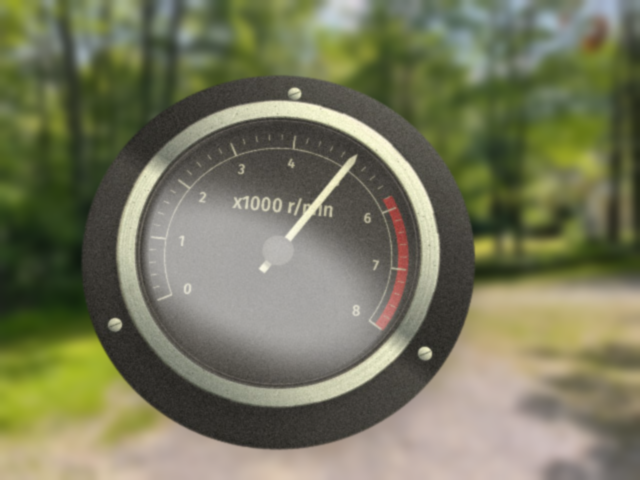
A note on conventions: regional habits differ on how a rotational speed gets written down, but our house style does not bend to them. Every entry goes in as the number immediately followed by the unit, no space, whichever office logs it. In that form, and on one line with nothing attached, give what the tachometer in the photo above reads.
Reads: 5000rpm
